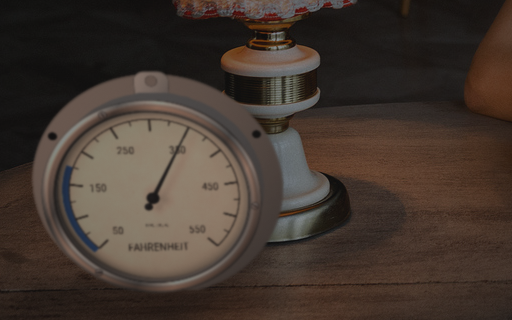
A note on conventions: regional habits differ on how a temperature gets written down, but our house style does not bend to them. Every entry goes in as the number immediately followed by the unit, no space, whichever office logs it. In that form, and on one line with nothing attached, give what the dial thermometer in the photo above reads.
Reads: 350°F
